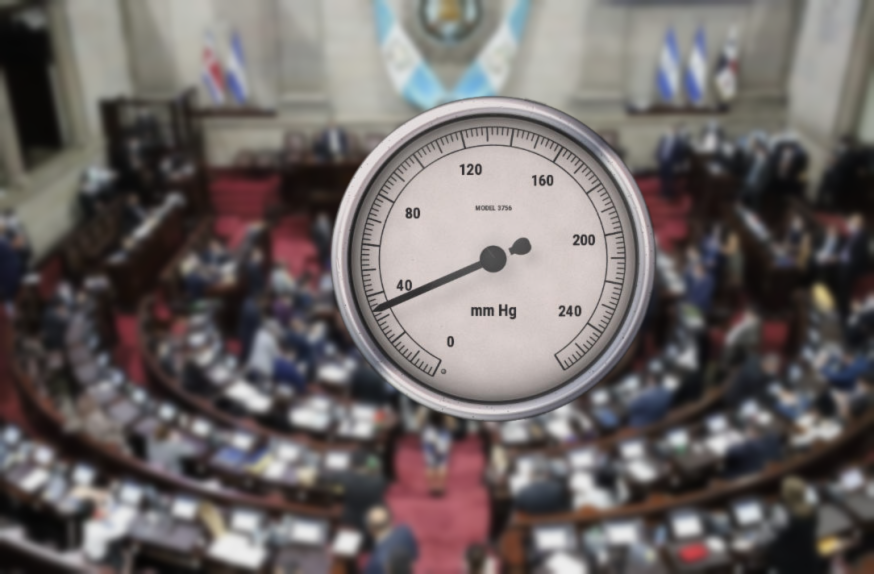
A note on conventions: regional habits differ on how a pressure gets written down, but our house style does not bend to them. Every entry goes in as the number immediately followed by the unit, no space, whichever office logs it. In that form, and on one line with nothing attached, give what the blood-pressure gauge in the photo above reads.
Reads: 34mmHg
